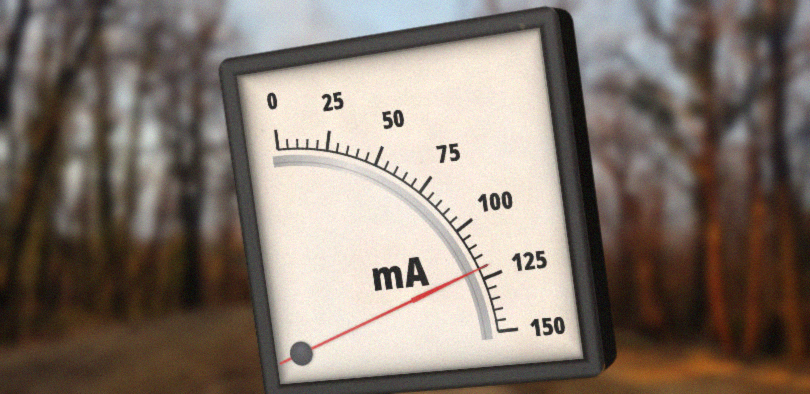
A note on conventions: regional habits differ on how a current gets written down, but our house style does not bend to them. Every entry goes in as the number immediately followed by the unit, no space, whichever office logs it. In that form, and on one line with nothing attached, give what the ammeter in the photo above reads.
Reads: 120mA
